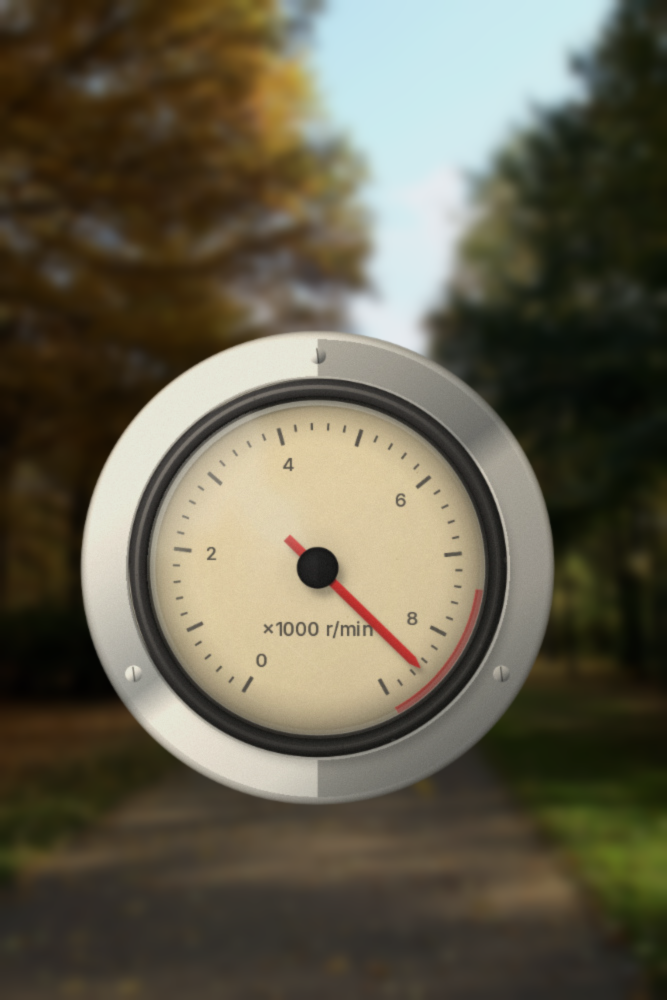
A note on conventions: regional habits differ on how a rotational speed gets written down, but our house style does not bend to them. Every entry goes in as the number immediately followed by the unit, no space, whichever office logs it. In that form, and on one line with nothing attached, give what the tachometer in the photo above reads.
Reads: 8500rpm
